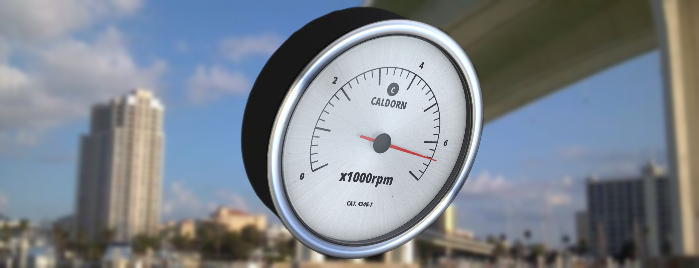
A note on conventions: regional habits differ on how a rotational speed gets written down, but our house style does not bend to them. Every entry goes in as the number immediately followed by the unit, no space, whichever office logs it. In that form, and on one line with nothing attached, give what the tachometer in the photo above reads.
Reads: 6400rpm
